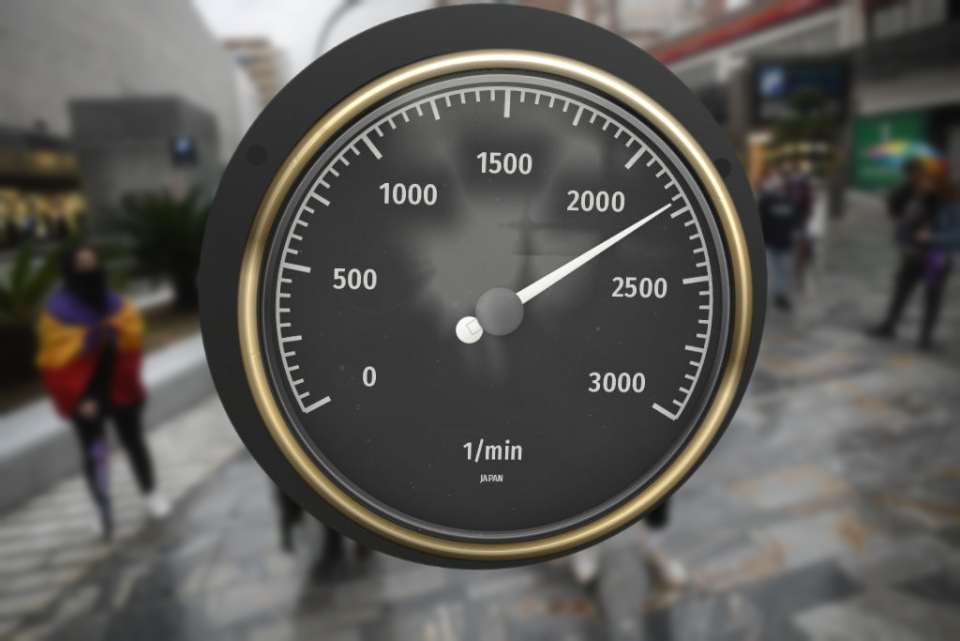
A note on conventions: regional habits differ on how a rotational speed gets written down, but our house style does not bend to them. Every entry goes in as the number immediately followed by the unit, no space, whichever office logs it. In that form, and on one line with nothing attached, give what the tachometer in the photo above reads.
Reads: 2200rpm
